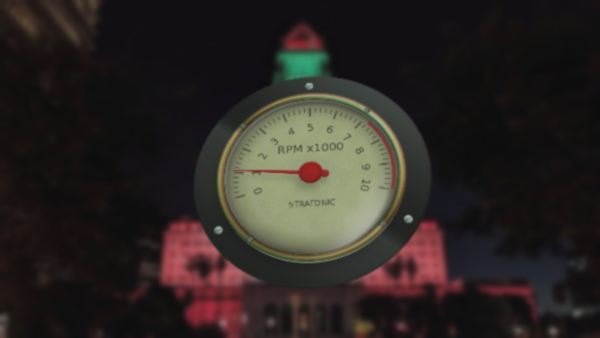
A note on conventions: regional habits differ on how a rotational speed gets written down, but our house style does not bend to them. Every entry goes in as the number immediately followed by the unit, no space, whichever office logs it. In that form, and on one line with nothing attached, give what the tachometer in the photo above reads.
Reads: 1000rpm
